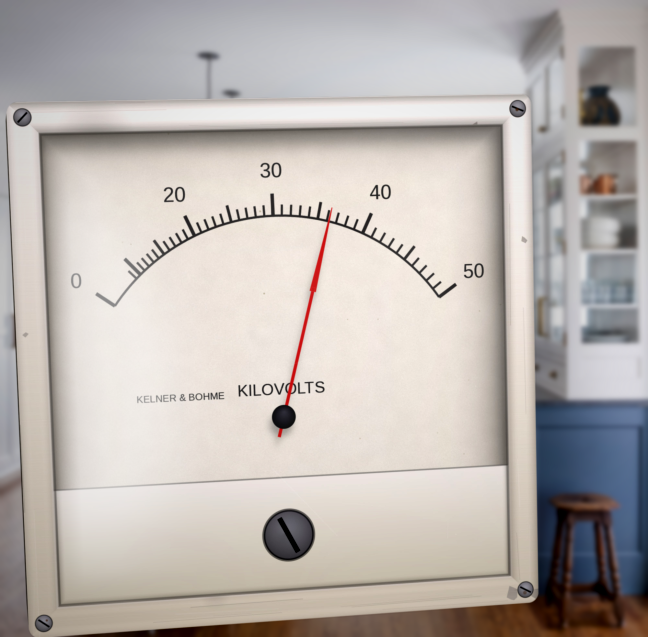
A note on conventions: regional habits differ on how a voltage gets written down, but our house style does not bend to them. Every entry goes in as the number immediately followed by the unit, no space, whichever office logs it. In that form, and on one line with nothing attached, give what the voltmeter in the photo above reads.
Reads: 36kV
